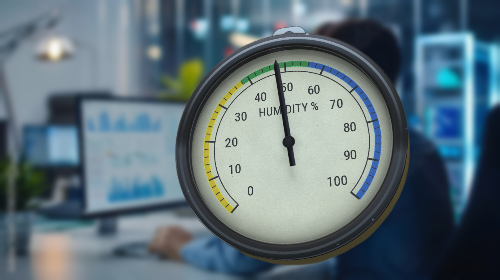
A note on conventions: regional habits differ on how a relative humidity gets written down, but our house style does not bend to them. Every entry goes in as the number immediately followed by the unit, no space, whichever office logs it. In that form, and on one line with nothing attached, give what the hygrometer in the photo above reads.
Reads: 48%
